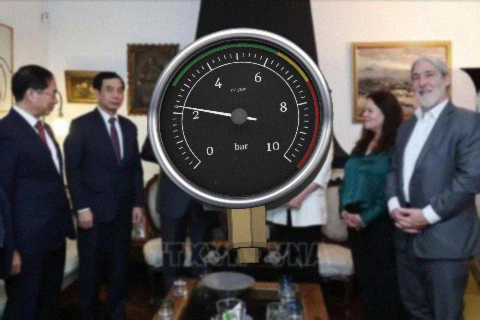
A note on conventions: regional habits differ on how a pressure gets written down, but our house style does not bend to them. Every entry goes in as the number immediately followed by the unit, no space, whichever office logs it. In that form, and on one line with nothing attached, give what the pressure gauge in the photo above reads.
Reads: 2.2bar
